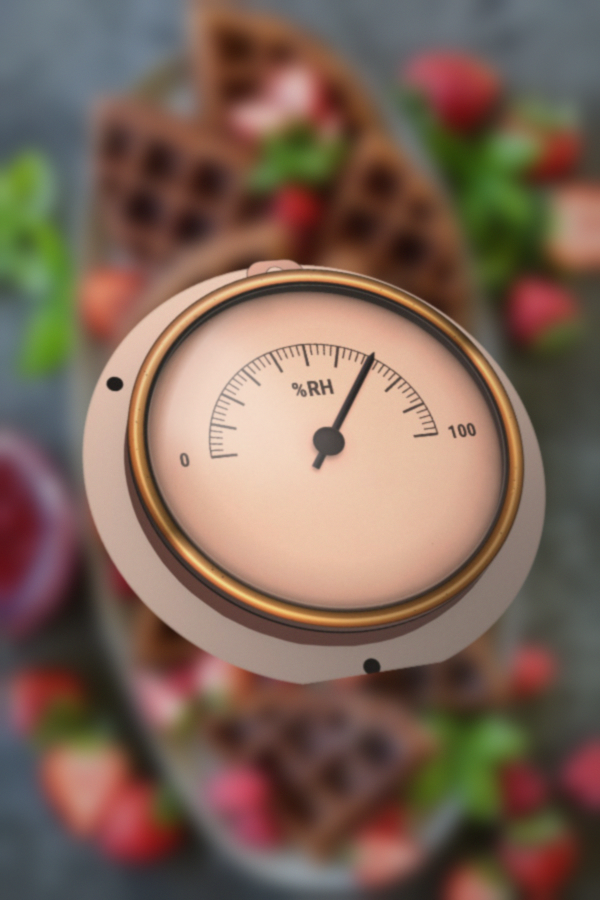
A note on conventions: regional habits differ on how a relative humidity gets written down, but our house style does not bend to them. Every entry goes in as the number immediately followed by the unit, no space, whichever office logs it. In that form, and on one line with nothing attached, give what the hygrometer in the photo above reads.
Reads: 70%
